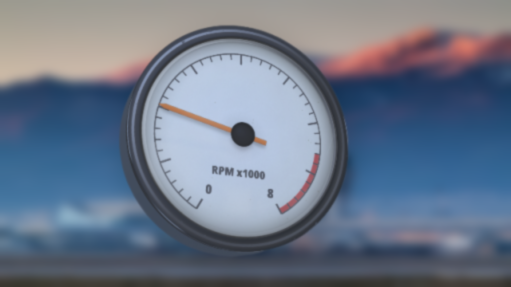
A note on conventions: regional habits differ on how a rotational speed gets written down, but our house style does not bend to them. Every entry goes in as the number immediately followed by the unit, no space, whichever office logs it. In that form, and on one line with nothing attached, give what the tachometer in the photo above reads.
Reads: 2000rpm
